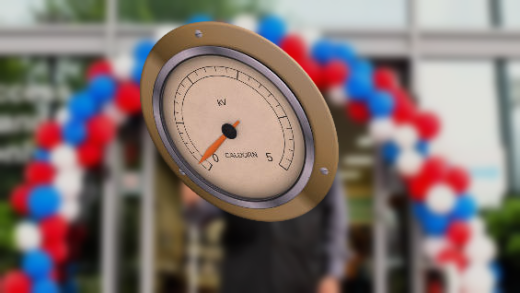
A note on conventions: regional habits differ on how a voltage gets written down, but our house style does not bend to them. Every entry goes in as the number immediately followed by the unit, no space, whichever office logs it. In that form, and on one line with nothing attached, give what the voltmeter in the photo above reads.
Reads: 0.2kV
